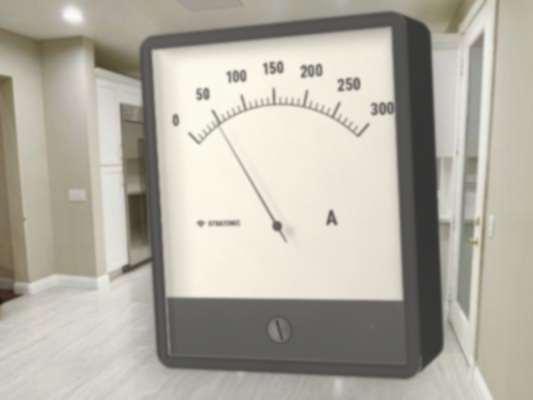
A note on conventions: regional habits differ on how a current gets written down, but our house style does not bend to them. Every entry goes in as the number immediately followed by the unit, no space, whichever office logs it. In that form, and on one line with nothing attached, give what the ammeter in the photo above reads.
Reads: 50A
